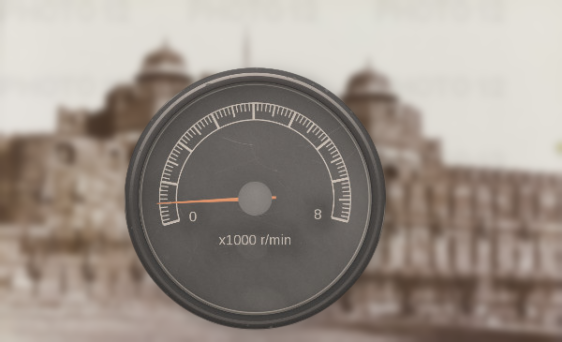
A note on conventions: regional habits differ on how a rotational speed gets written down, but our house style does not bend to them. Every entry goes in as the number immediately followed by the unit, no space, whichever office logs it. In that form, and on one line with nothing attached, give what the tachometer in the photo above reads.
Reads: 500rpm
